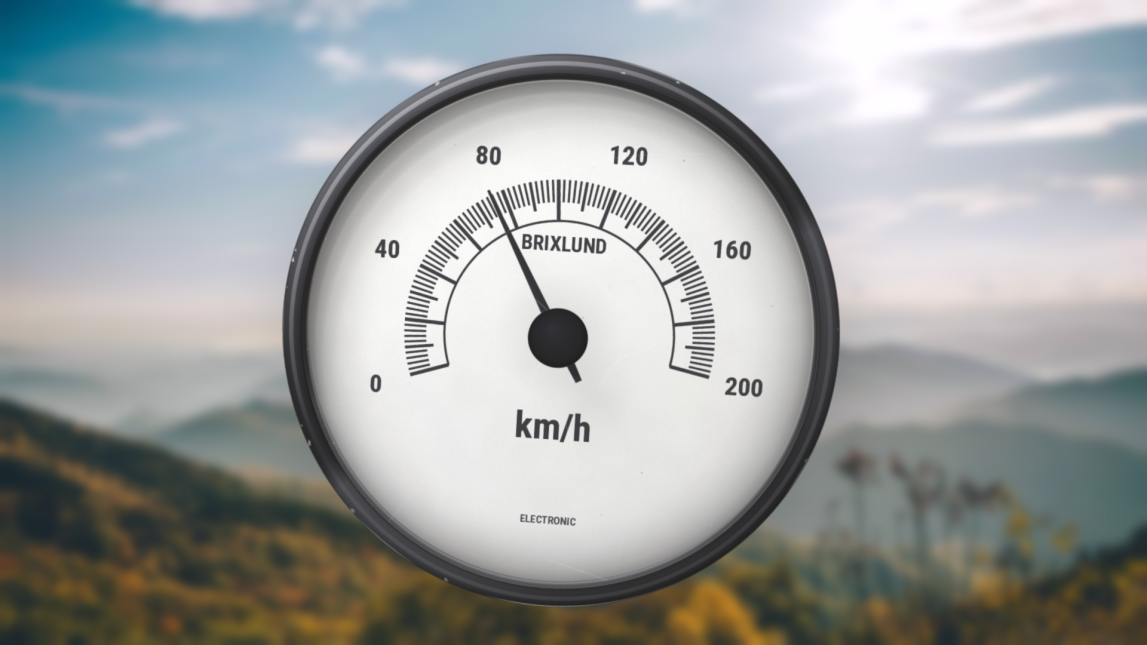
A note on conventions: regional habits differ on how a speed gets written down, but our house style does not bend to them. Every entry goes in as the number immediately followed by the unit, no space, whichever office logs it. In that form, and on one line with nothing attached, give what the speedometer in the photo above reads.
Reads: 76km/h
